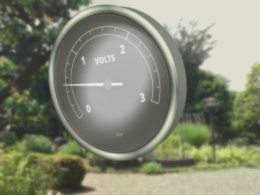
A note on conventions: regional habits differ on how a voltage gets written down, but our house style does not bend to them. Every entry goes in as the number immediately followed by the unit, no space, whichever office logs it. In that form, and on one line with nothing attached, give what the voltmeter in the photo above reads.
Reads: 0.5V
